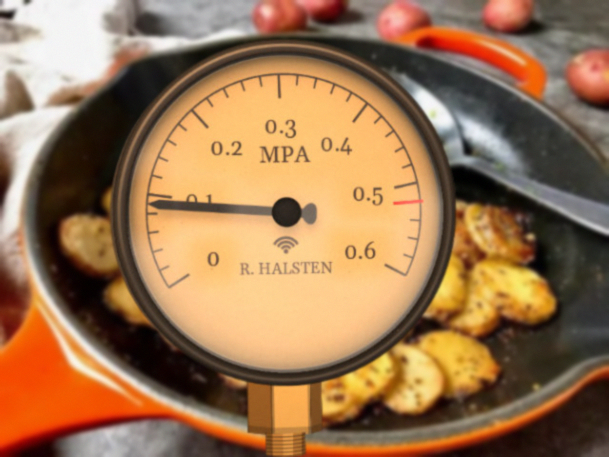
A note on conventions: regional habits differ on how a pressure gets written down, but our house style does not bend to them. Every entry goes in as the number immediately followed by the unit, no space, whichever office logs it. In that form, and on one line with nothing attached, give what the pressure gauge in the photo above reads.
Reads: 0.09MPa
